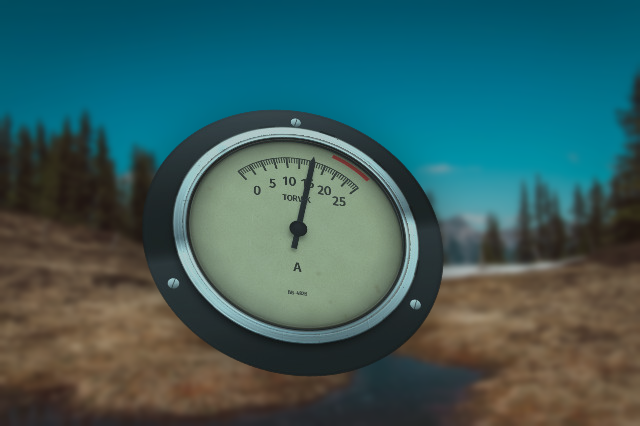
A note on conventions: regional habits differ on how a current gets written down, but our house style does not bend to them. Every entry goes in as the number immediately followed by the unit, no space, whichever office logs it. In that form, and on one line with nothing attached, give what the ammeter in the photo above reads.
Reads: 15A
